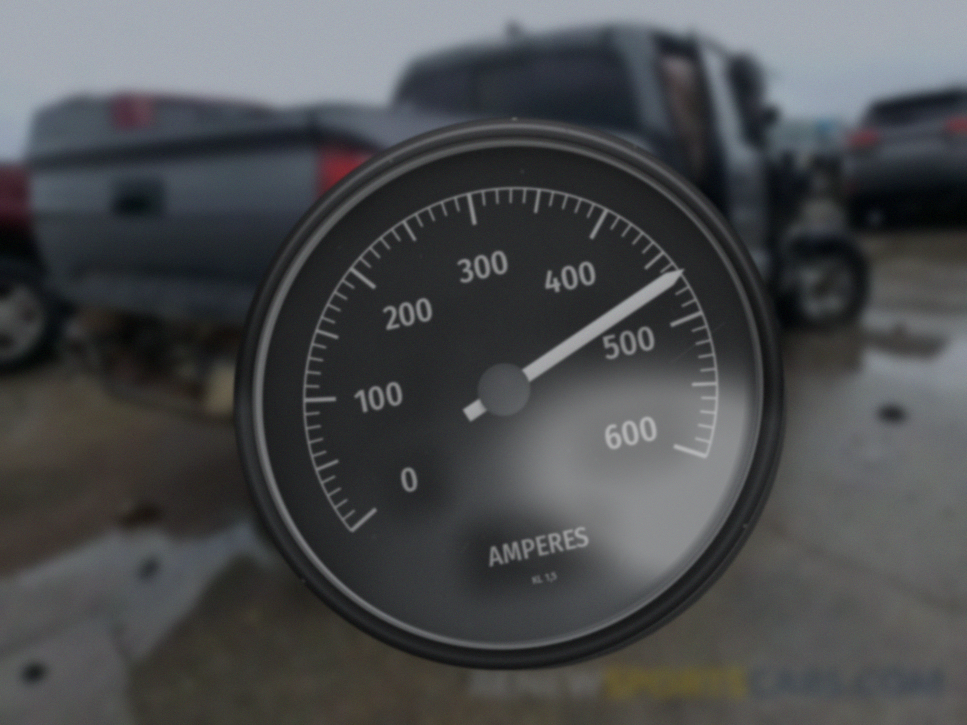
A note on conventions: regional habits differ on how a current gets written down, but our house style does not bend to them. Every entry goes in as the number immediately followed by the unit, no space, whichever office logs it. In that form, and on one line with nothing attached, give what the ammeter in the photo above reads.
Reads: 470A
